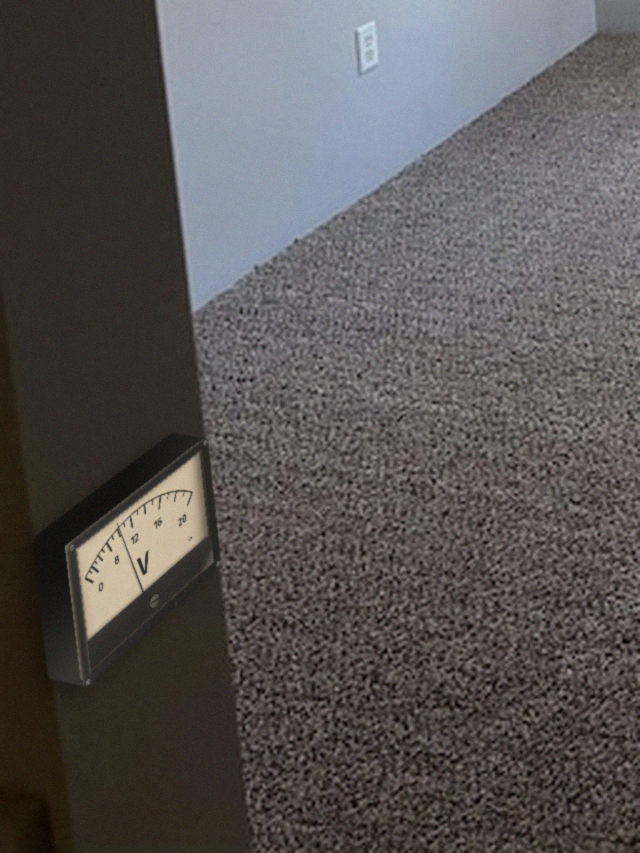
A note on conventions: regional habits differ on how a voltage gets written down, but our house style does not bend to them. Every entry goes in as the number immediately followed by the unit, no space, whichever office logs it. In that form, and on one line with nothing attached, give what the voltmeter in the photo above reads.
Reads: 10V
